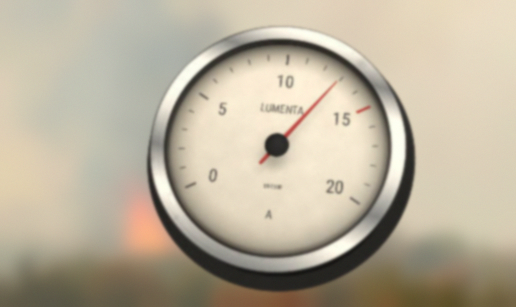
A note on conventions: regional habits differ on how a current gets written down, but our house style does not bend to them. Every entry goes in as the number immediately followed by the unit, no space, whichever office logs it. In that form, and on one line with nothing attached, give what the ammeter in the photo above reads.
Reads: 13A
